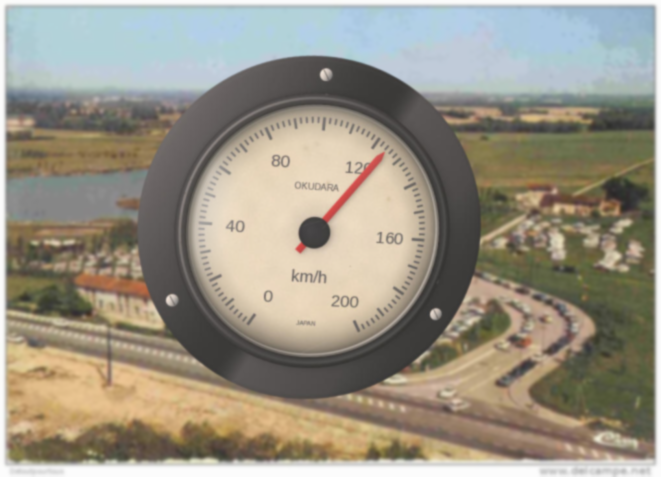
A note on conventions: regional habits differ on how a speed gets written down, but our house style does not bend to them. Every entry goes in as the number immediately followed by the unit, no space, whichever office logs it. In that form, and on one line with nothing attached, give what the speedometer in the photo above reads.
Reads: 124km/h
